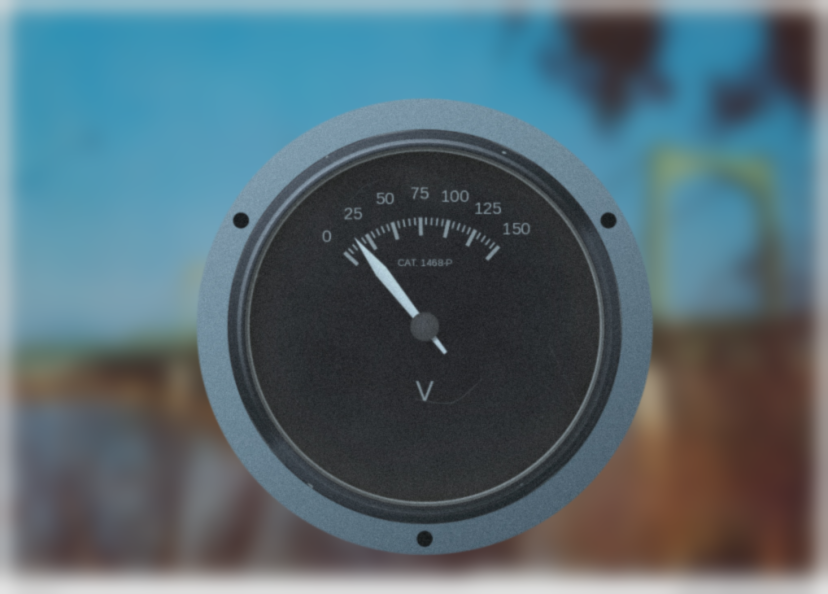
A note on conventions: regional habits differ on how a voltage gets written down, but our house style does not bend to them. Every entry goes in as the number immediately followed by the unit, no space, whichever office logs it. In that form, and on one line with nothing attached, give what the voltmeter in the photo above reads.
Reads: 15V
